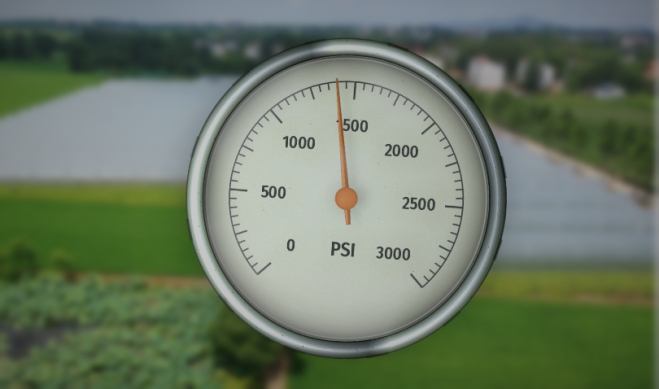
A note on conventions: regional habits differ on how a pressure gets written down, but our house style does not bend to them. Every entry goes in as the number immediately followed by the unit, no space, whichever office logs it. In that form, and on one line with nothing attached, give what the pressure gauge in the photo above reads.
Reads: 1400psi
